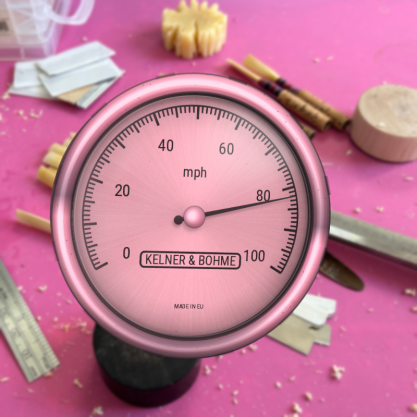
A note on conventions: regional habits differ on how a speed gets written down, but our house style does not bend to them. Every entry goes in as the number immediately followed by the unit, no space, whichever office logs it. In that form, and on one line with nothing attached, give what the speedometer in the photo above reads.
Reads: 82mph
